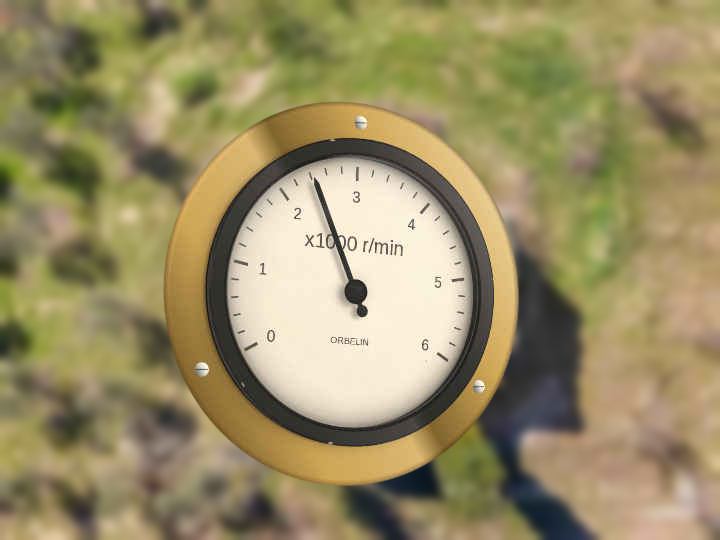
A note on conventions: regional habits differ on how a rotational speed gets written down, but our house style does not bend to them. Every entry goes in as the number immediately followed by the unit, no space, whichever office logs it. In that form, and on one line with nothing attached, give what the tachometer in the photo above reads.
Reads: 2400rpm
